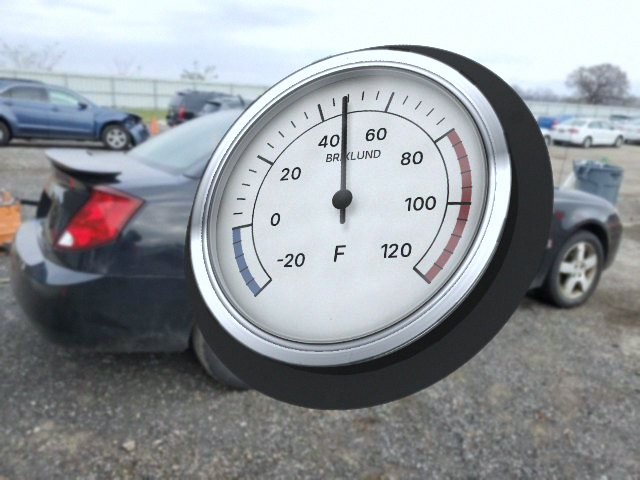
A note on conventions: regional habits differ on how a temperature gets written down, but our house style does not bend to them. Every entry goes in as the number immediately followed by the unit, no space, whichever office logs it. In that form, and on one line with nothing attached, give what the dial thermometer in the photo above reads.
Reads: 48°F
